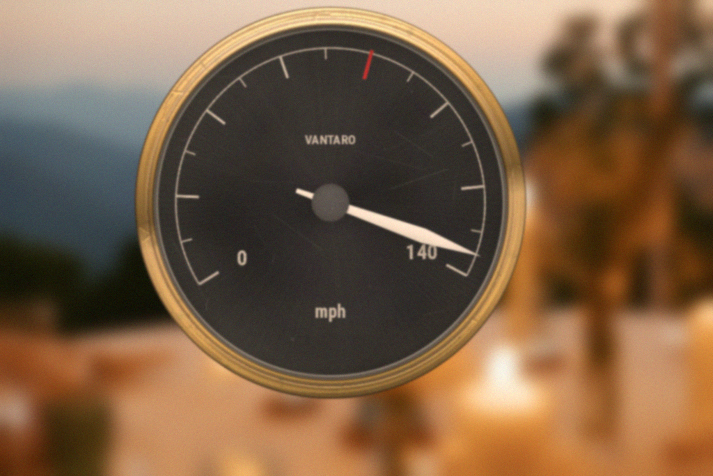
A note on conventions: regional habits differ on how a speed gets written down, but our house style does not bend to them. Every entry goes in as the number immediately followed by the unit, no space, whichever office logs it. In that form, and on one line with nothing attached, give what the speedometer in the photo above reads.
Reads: 135mph
